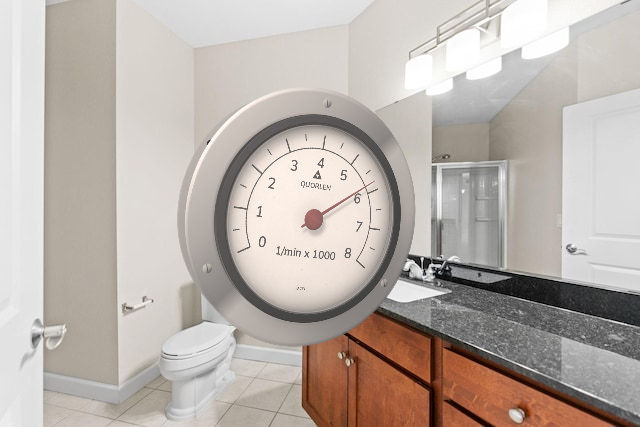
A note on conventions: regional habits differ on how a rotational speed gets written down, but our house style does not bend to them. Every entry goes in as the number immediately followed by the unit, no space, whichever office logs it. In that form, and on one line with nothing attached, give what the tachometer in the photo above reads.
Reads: 5750rpm
